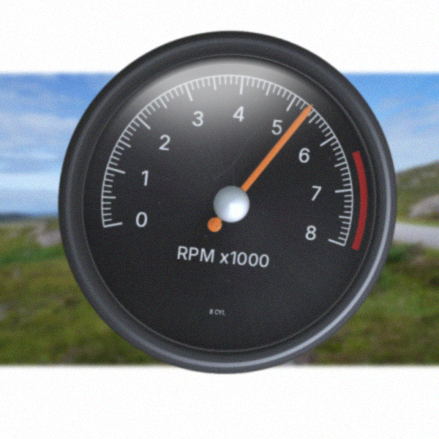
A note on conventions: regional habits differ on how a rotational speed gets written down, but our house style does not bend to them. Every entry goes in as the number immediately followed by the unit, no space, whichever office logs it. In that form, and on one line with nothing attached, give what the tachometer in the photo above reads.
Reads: 5300rpm
